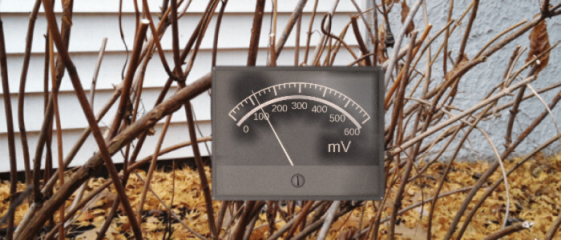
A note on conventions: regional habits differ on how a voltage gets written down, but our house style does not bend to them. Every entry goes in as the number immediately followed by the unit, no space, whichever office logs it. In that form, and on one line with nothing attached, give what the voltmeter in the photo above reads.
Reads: 120mV
